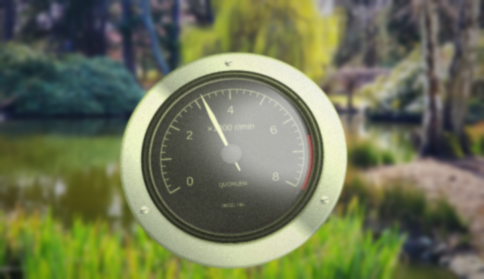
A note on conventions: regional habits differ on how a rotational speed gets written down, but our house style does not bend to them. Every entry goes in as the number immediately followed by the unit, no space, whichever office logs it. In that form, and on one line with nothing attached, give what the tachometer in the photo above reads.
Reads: 3200rpm
